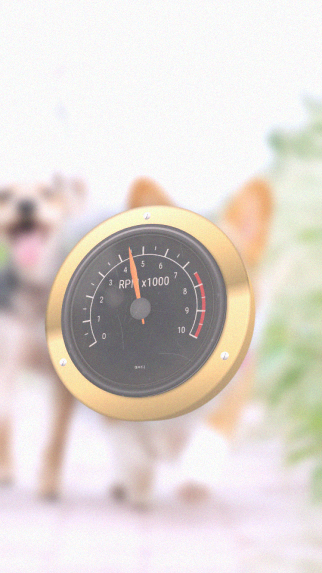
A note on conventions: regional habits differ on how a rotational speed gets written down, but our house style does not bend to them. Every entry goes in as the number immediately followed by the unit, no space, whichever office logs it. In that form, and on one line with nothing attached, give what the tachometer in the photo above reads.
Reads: 4500rpm
